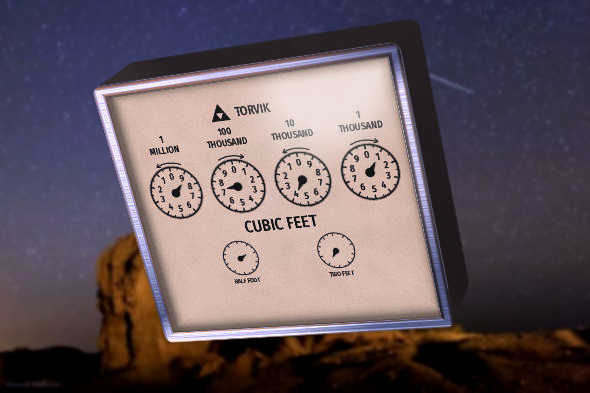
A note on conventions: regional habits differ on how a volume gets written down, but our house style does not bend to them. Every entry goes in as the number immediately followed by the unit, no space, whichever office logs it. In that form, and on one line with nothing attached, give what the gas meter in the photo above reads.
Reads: 874100ft³
